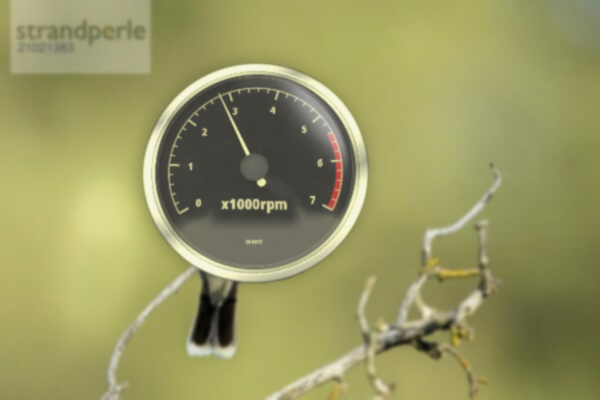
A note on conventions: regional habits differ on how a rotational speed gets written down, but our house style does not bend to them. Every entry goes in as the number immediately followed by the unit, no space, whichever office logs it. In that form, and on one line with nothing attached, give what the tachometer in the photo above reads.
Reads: 2800rpm
